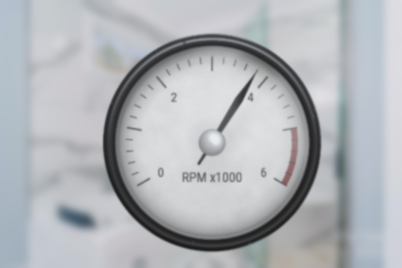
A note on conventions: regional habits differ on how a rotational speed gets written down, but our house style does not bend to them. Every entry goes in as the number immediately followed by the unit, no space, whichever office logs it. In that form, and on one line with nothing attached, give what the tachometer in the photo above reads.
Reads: 3800rpm
